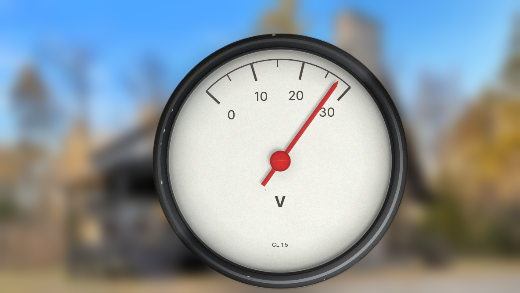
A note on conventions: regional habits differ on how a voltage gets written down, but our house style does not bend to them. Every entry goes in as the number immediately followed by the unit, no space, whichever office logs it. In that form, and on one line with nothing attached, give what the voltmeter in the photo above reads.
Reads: 27.5V
